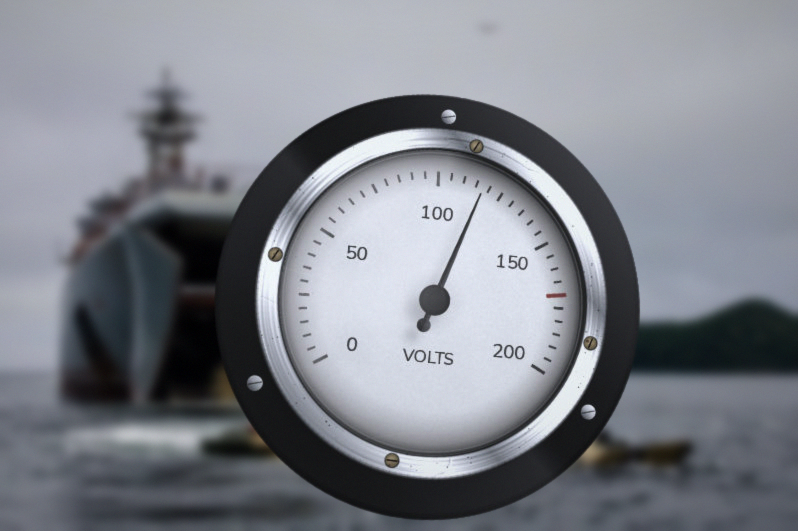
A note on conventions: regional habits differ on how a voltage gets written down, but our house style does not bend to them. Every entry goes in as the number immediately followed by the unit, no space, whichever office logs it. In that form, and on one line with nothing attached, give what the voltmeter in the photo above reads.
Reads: 117.5V
